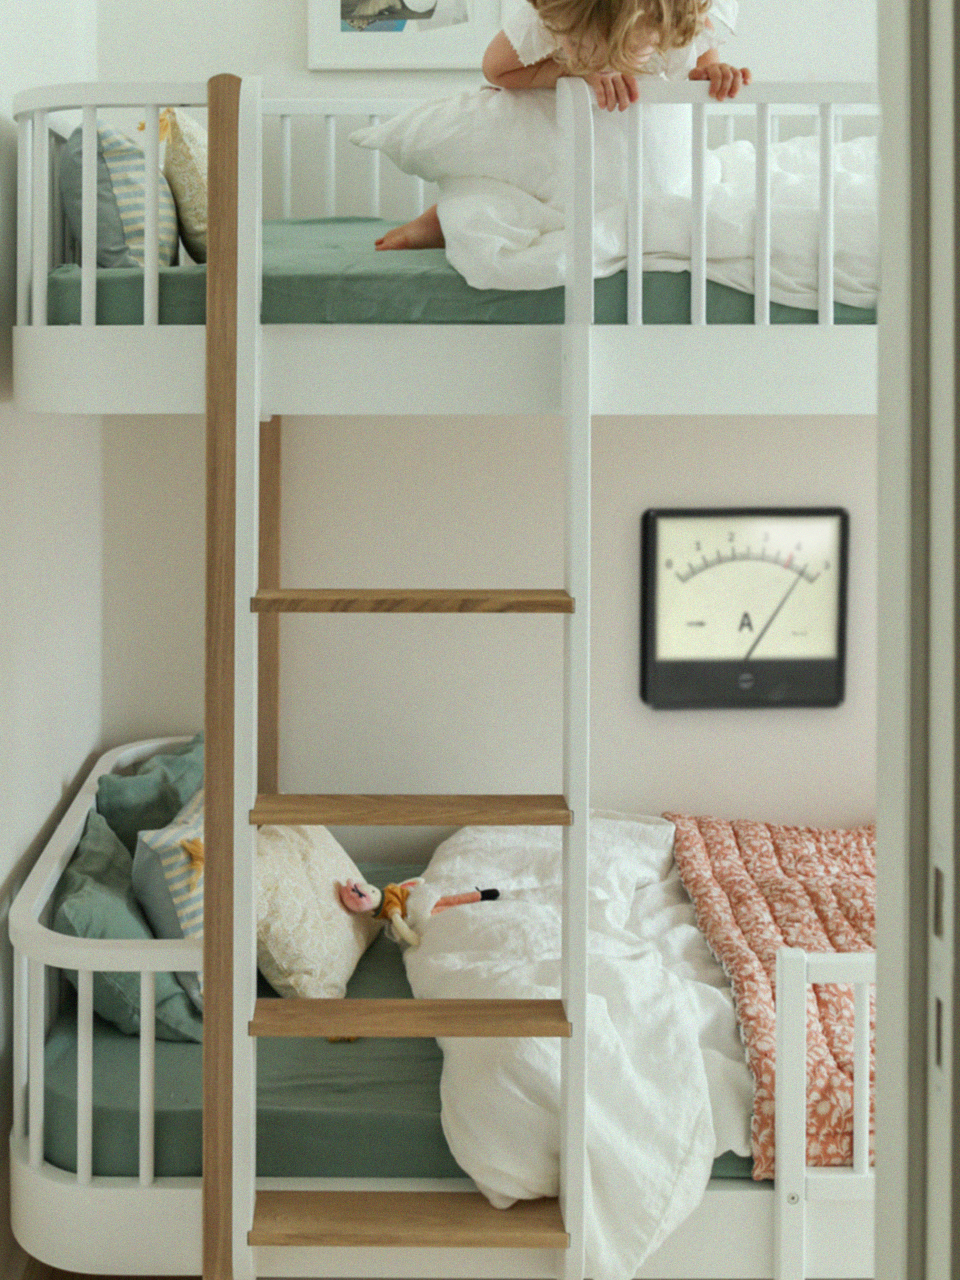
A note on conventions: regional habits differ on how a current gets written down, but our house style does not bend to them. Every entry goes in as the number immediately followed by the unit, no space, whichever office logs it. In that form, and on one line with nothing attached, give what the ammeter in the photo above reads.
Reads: 4.5A
